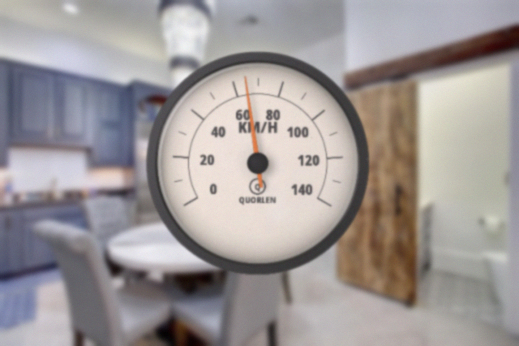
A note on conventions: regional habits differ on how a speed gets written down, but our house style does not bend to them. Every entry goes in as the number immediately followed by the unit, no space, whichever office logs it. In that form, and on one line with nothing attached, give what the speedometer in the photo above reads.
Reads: 65km/h
